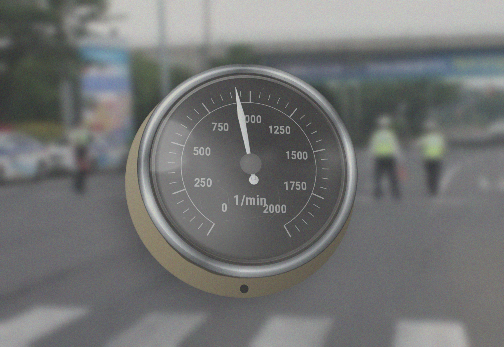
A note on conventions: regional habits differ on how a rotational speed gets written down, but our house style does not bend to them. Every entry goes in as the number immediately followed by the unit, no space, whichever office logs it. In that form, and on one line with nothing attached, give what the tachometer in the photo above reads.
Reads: 925rpm
